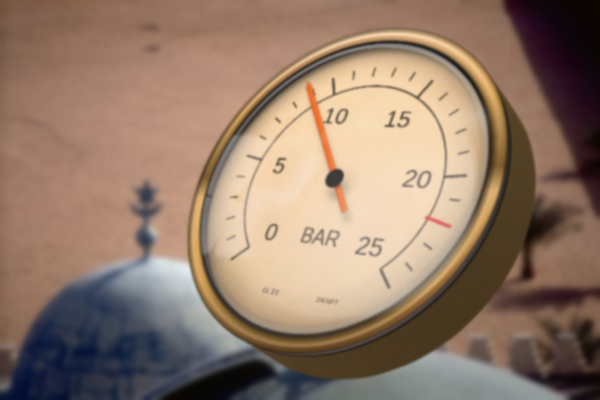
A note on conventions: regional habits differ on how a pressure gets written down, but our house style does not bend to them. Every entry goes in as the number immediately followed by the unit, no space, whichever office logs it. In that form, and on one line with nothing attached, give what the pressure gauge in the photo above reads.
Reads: 9bar
